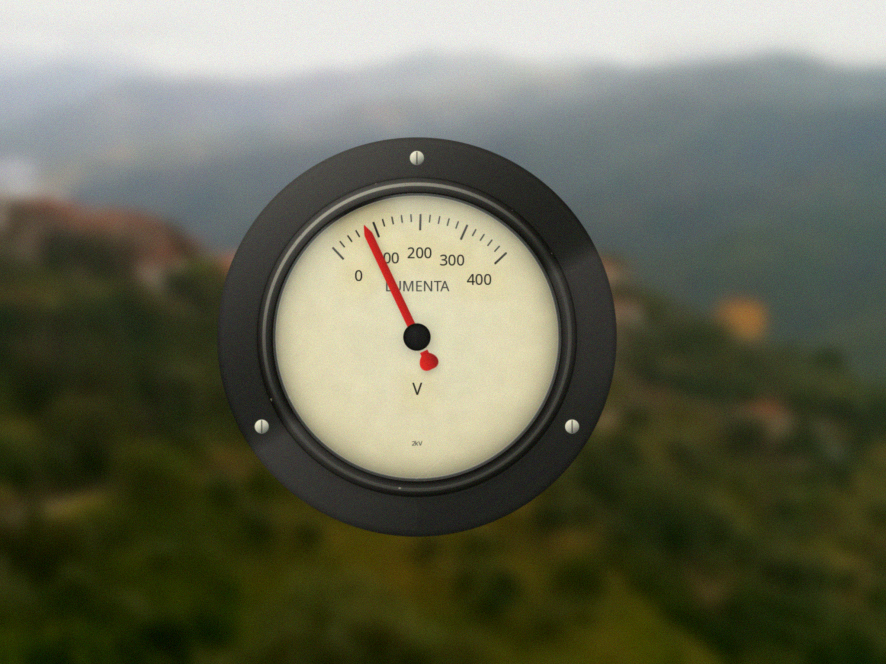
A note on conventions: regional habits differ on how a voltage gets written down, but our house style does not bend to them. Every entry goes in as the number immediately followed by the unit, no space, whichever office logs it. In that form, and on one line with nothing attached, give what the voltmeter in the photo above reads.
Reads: 80V
